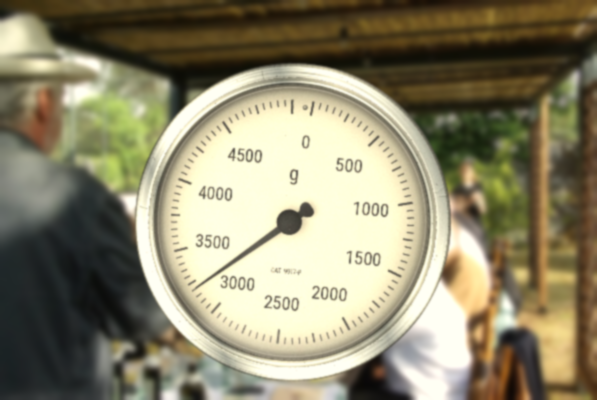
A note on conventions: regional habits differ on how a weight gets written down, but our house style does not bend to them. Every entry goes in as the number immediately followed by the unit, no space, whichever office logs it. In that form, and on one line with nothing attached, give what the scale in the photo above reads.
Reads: 3200g
